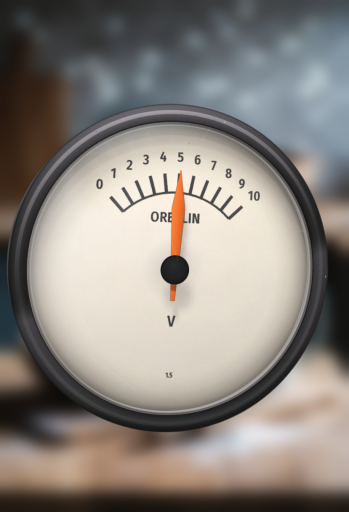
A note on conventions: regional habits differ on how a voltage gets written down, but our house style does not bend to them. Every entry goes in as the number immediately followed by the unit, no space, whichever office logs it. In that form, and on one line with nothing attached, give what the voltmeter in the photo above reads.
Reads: 5V
